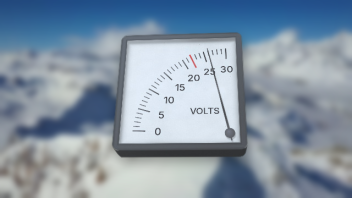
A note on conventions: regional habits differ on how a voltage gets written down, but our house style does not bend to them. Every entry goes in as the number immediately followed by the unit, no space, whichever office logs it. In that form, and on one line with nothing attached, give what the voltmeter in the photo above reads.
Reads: 26V
